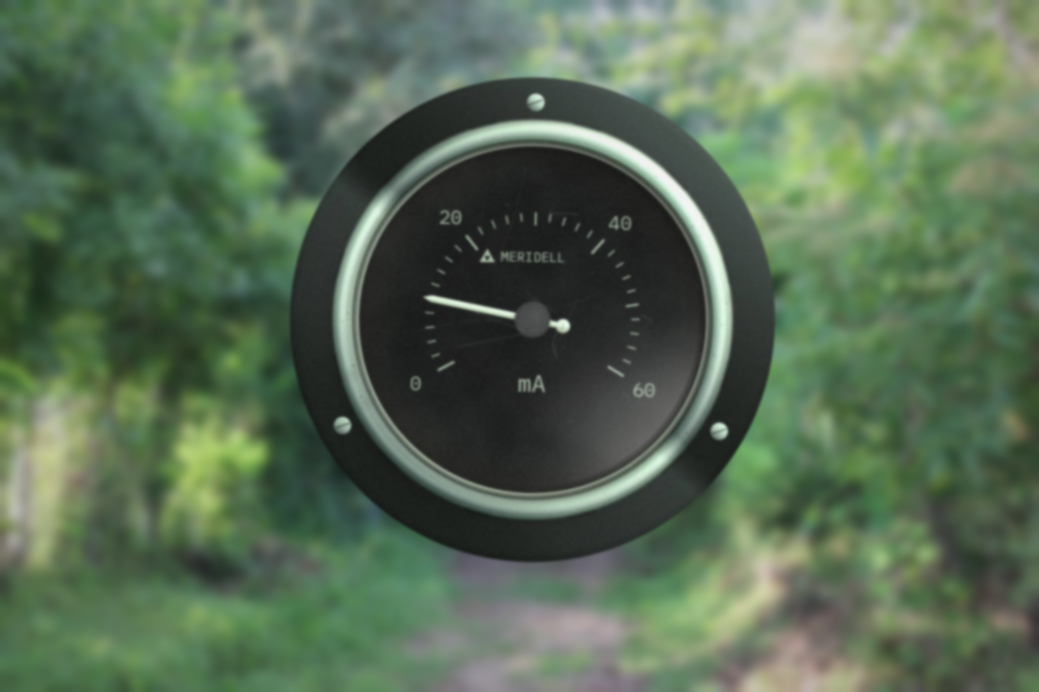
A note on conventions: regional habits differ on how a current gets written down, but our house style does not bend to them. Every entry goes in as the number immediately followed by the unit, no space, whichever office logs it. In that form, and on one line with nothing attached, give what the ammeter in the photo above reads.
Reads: 10mA
